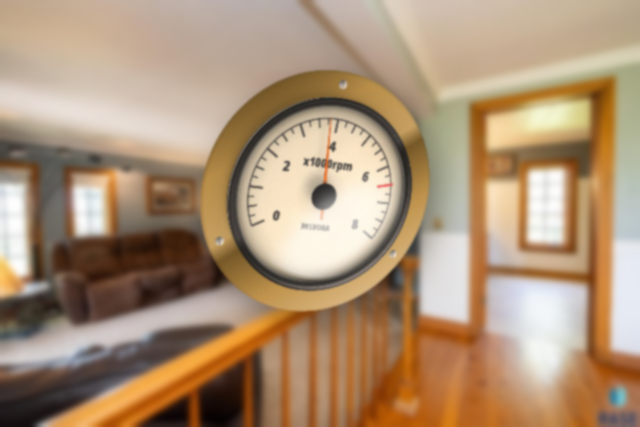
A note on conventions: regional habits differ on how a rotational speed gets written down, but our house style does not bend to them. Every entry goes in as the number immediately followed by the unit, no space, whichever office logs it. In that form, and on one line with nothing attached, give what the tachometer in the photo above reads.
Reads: 3750rpm
